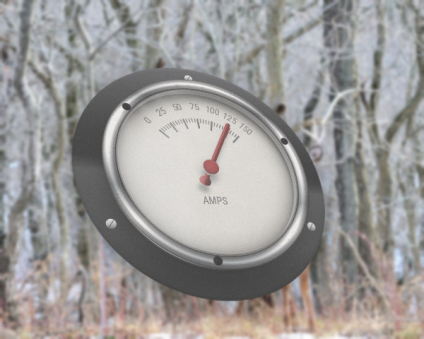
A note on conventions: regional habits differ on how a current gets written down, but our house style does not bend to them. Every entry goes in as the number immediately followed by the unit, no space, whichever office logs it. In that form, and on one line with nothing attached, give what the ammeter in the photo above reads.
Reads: 125A
